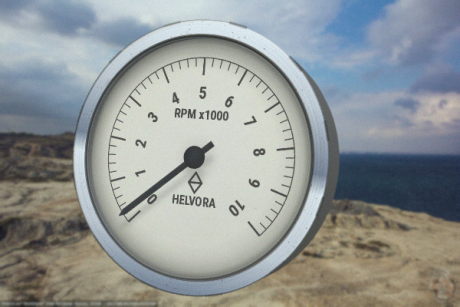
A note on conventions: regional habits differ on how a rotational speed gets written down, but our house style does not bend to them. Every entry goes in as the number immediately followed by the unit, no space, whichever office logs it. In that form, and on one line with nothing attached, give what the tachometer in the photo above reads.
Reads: 200rpm
